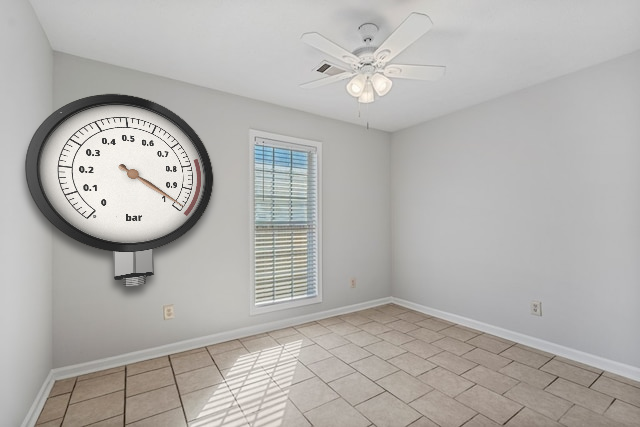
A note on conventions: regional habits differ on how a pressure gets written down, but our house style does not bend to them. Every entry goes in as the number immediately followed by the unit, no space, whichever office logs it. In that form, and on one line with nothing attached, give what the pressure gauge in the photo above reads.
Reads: 0.98bar
